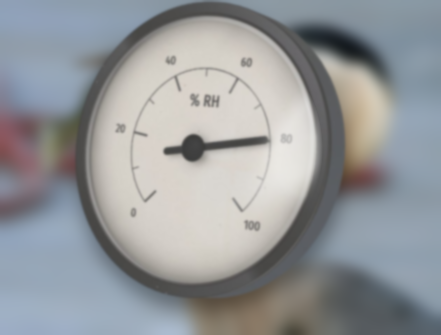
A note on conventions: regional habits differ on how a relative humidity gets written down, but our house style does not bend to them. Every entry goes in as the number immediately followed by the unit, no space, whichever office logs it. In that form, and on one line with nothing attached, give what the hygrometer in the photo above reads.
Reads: 80%
